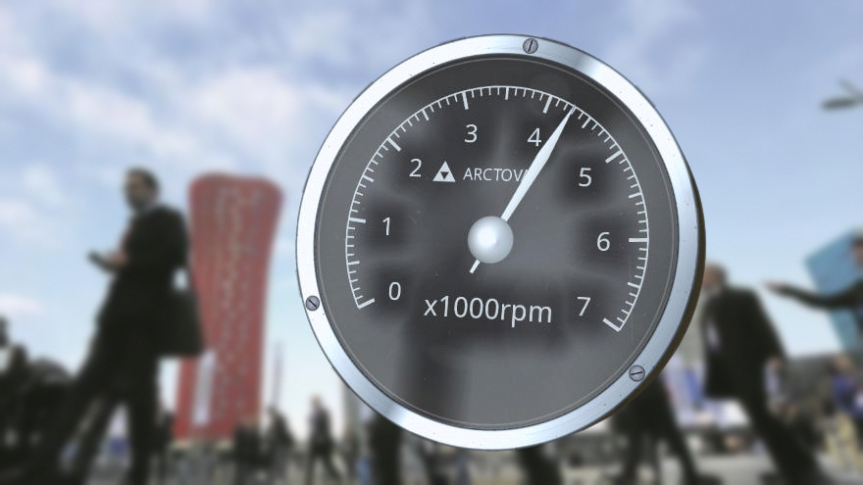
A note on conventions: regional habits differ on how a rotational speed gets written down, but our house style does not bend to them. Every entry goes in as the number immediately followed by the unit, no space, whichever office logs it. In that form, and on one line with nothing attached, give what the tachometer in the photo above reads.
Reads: 4300rpm
